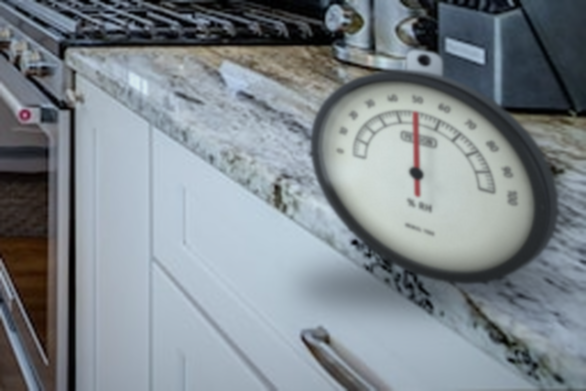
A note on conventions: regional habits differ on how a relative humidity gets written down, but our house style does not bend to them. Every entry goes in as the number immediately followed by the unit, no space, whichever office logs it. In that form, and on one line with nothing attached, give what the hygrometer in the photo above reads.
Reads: 50%
